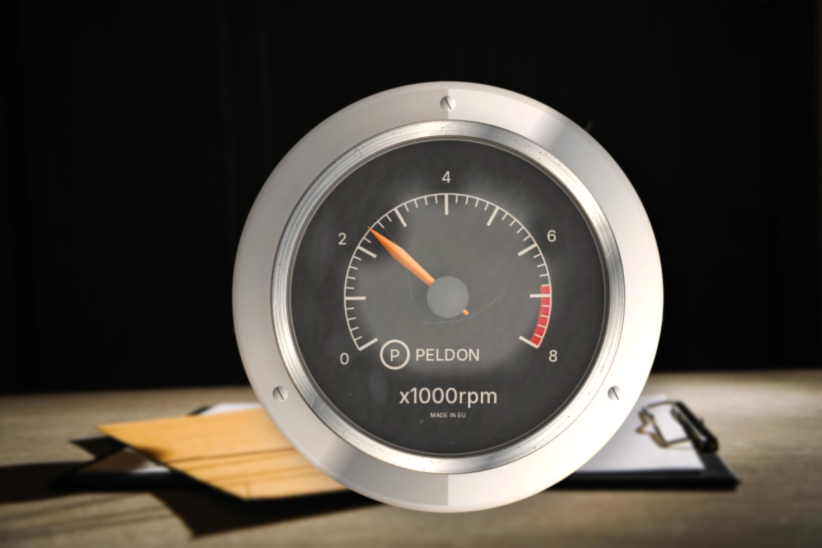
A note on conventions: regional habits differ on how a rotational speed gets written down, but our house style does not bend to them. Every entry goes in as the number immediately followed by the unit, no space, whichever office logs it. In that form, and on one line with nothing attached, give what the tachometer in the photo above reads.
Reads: 2400rpm
